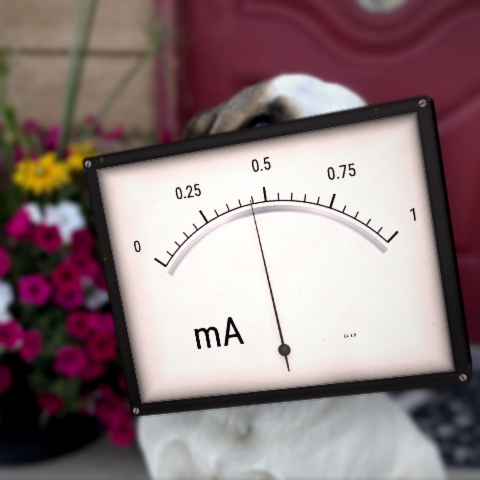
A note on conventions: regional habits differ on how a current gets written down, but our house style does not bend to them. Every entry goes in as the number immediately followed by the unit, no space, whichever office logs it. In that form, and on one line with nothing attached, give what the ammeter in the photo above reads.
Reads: 0.45mA
